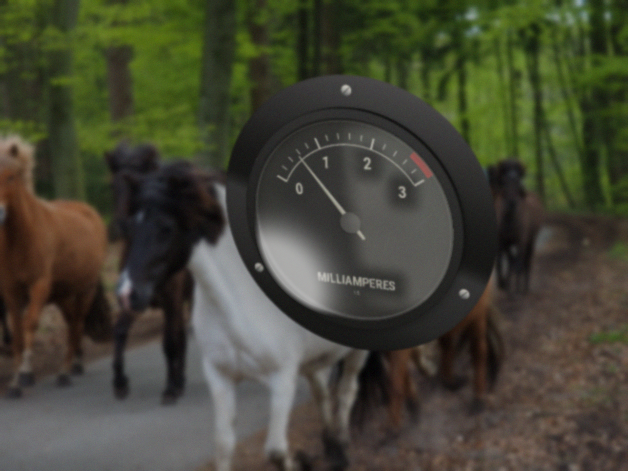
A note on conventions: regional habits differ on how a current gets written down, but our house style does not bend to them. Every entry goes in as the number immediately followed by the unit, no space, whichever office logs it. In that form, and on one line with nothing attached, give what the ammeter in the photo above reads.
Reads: 0.6mA
